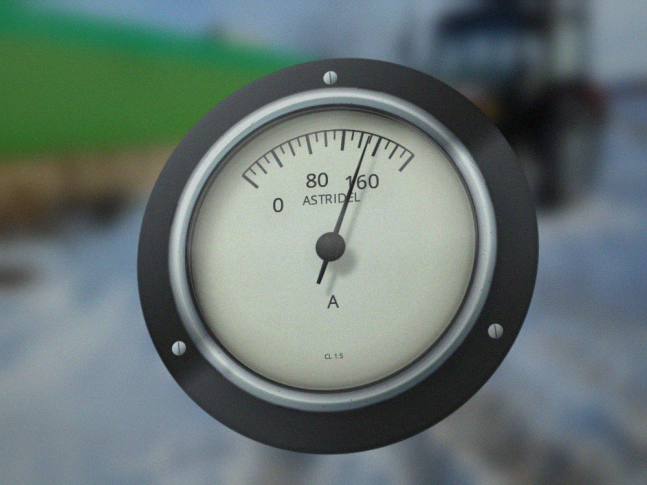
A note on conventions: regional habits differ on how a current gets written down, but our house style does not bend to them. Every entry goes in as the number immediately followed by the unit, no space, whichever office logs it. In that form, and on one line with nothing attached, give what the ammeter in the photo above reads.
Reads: 150A
